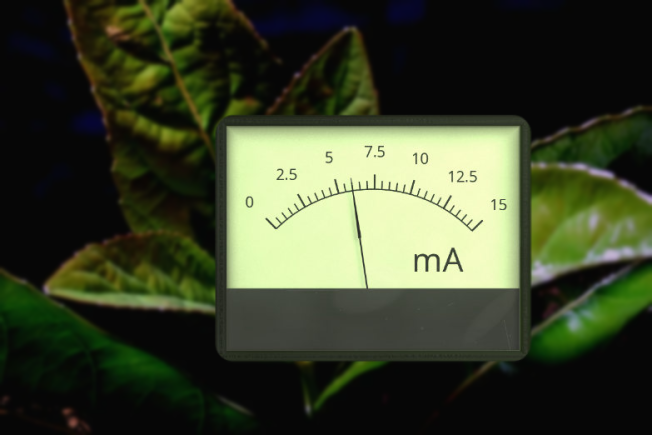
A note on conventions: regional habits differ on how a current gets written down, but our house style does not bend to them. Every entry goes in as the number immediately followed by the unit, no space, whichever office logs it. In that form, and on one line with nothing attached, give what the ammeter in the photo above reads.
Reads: 6mA
